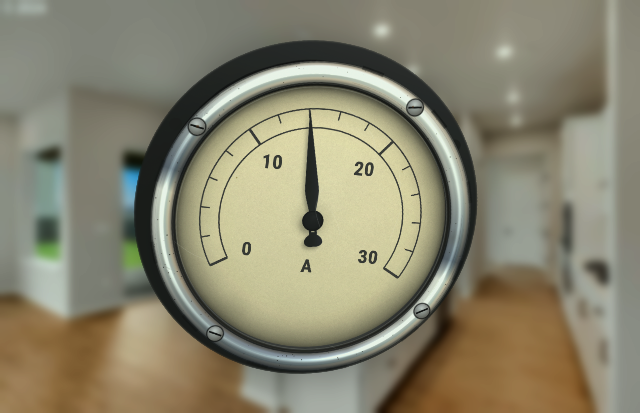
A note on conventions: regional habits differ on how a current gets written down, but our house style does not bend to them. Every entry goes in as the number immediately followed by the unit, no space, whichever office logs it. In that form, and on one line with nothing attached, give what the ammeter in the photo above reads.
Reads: 14A
